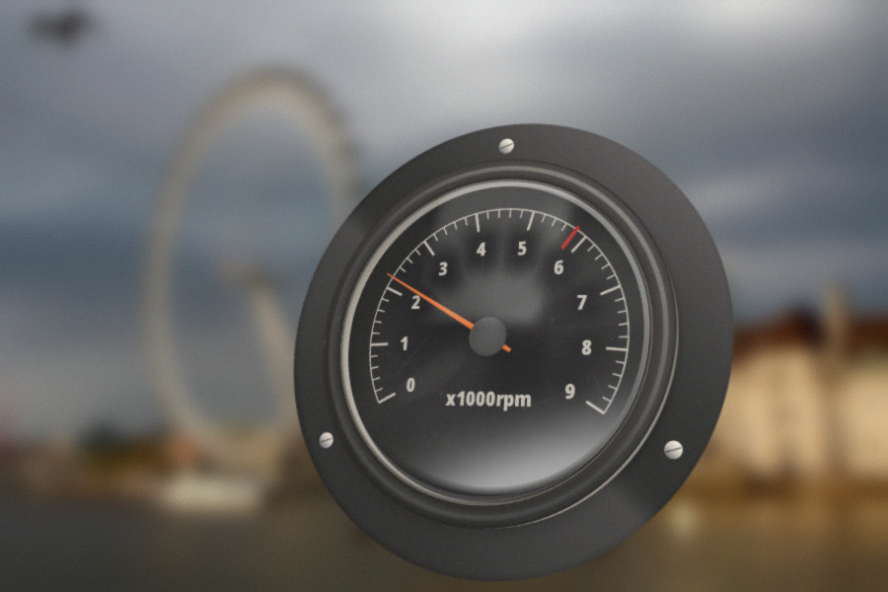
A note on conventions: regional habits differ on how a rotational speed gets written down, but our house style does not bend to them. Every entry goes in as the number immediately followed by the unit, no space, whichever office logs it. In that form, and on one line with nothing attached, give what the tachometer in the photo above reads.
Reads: 2200rpm
